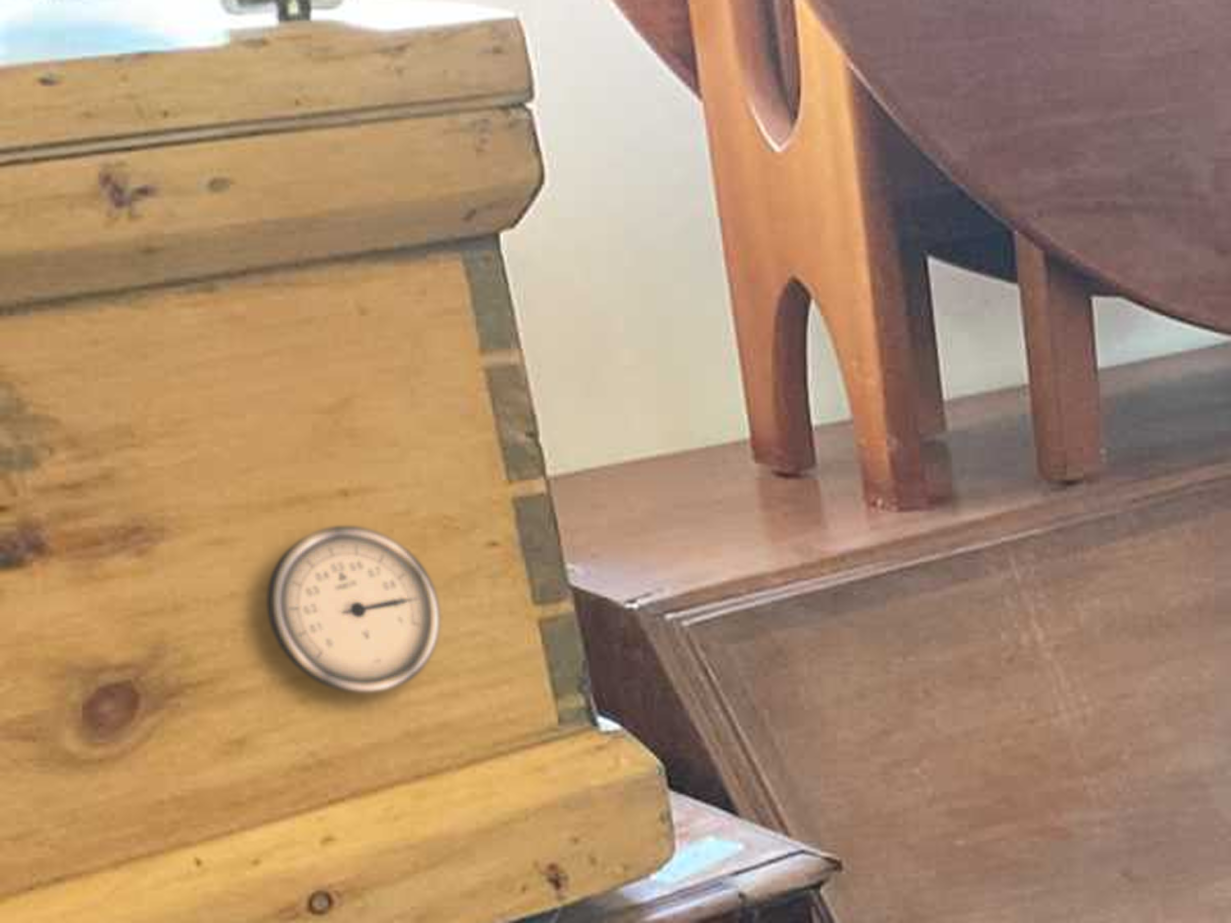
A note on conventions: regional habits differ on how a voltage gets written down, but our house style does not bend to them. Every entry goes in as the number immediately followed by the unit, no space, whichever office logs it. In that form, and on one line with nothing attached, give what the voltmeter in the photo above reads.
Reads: 0.9V
